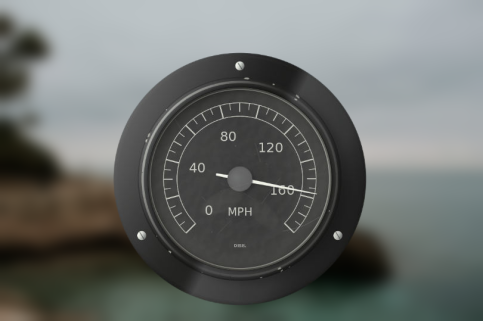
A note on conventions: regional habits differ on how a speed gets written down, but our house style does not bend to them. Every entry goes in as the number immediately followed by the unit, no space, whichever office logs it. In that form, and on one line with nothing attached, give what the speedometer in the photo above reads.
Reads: 157.5mph
